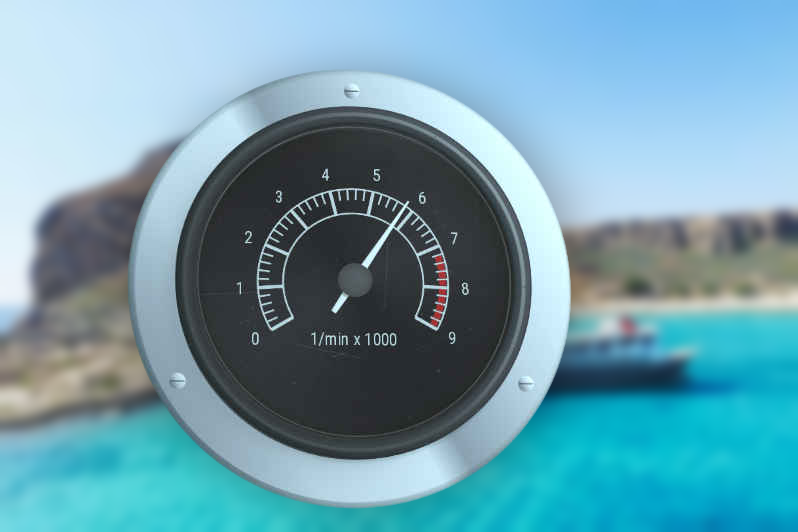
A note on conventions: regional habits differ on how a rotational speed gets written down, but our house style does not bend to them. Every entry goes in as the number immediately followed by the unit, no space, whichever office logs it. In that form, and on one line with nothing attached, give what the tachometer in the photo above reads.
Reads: 5800rpm
